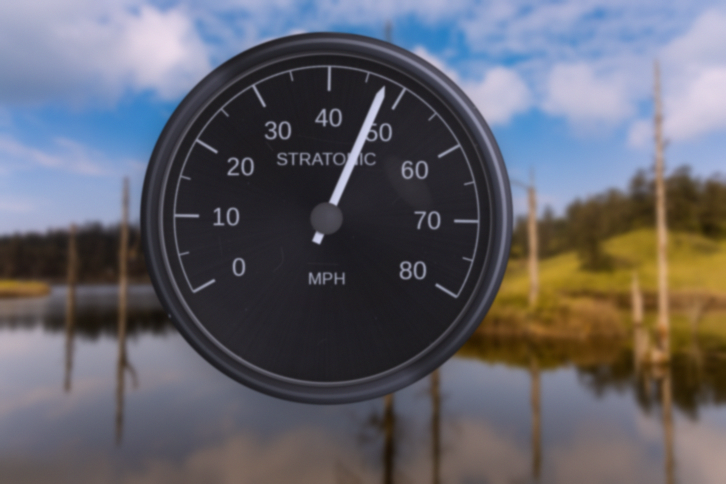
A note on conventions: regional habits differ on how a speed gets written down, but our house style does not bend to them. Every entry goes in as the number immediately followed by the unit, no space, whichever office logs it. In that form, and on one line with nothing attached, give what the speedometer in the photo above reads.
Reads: 47.5mph
